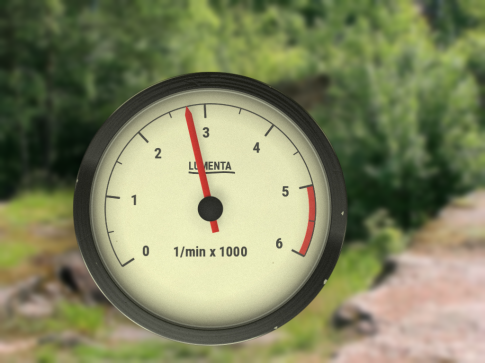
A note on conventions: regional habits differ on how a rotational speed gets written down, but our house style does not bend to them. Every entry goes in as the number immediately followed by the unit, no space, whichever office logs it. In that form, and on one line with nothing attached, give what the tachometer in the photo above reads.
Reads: 2750rpm
